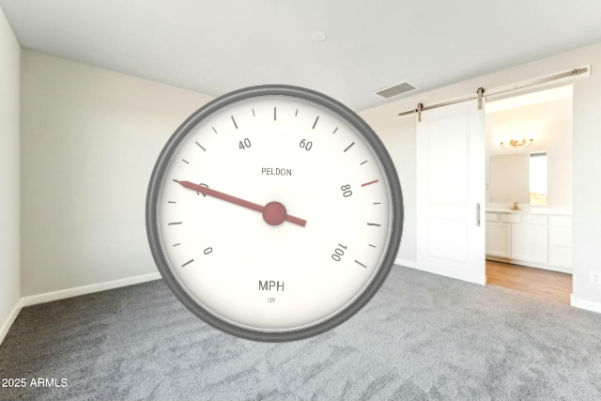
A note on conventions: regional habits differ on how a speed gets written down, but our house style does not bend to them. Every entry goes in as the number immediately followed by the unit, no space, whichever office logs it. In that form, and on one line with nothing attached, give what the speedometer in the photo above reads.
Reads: 20mph
